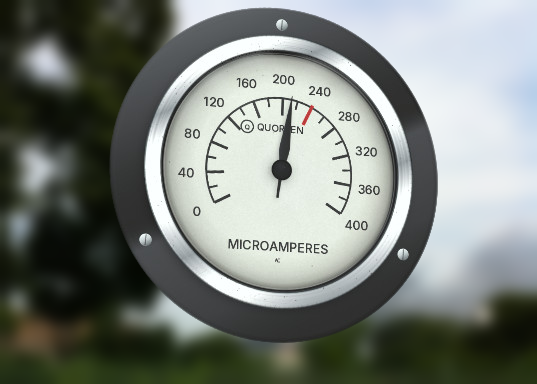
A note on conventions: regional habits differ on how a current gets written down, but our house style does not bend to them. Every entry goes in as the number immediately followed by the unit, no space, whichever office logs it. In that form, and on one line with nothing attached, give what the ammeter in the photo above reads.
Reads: 210µA
